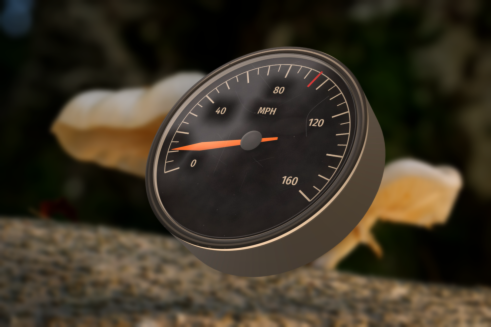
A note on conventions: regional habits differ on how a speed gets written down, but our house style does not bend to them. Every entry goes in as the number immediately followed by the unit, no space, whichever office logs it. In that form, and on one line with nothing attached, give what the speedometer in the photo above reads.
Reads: 10mph
